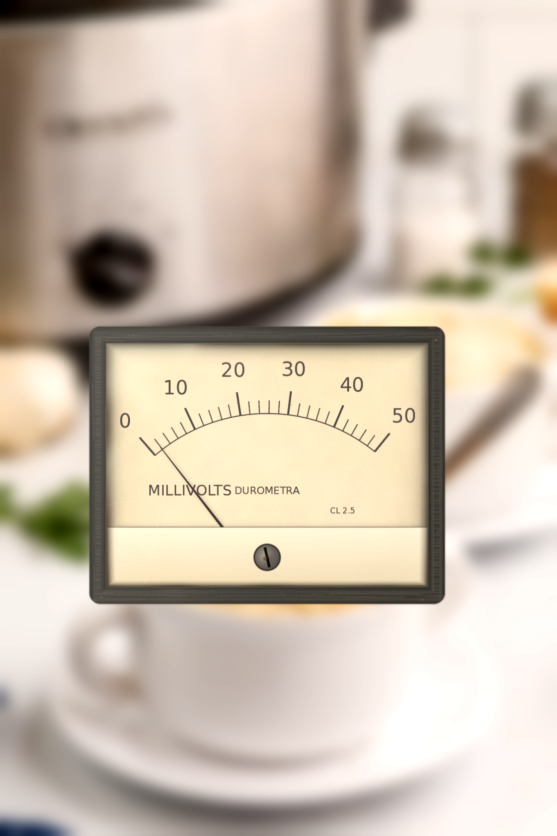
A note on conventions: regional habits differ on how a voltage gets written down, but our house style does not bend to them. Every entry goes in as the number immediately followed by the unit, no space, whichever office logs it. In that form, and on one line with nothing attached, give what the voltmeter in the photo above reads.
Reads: 2mV
